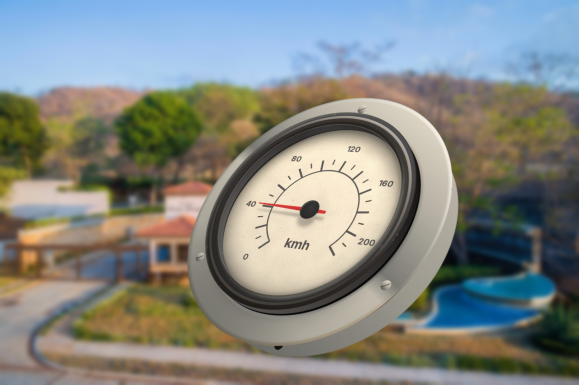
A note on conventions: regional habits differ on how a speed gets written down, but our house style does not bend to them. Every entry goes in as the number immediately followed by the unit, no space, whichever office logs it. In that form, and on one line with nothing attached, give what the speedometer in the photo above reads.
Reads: 40km/h
